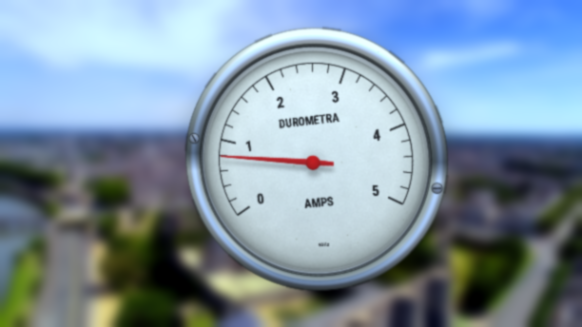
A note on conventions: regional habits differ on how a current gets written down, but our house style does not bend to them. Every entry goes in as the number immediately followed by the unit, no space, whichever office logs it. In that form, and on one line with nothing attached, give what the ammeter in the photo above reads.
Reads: 0.8A
